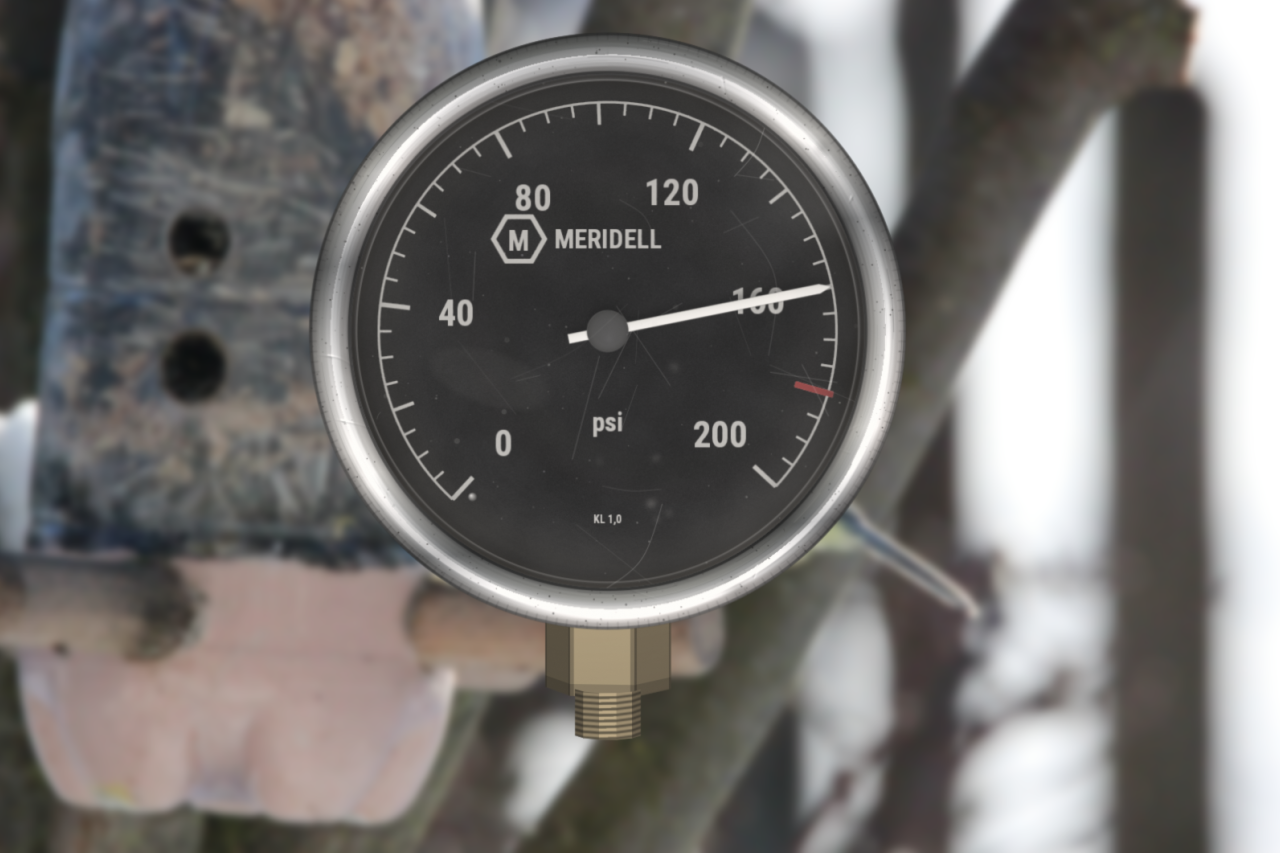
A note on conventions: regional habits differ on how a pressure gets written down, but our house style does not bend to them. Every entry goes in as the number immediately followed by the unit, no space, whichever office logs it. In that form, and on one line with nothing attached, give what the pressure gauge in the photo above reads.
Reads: 160psi
